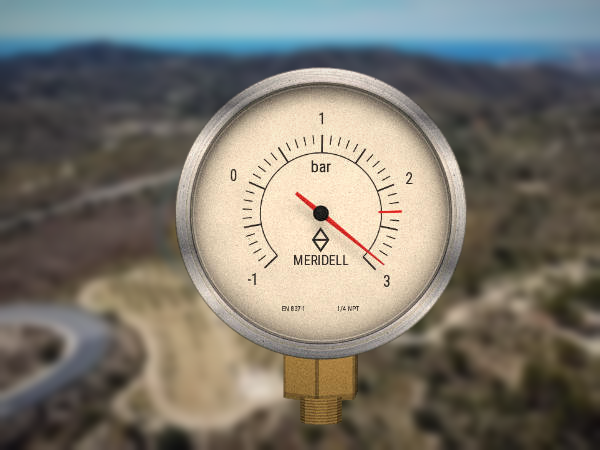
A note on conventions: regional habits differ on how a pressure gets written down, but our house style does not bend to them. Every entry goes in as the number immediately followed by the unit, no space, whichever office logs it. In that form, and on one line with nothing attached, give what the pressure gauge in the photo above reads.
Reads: 2.9bar
